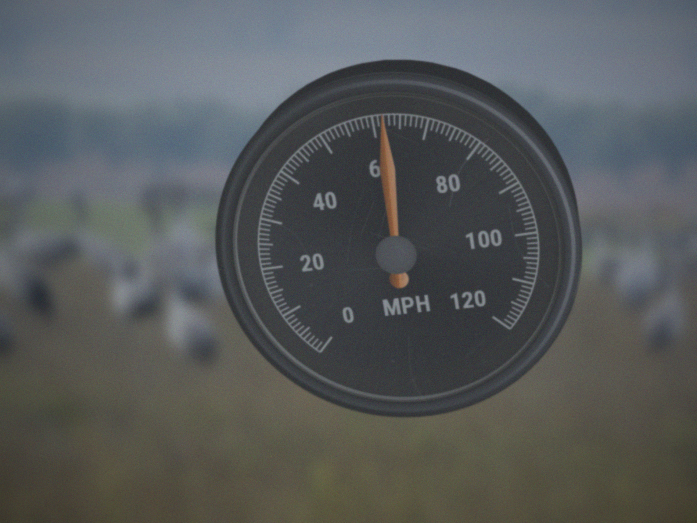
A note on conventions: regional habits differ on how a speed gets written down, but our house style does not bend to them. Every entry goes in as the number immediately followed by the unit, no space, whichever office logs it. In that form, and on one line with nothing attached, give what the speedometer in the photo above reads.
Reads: 62mph
